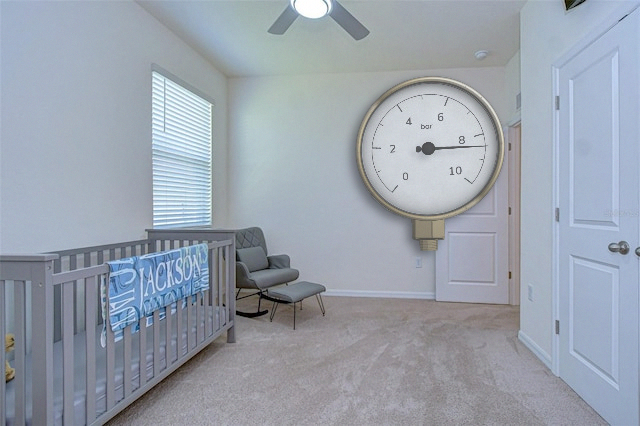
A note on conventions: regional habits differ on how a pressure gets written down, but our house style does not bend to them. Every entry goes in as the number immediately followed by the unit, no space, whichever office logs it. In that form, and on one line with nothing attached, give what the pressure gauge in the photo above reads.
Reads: 8.5bar
